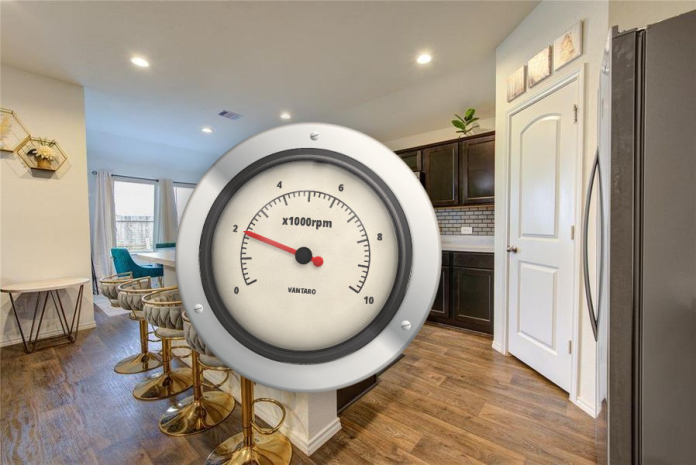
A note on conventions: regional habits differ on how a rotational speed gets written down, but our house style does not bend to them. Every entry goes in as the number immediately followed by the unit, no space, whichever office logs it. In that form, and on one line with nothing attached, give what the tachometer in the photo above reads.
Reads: 2000rpm
